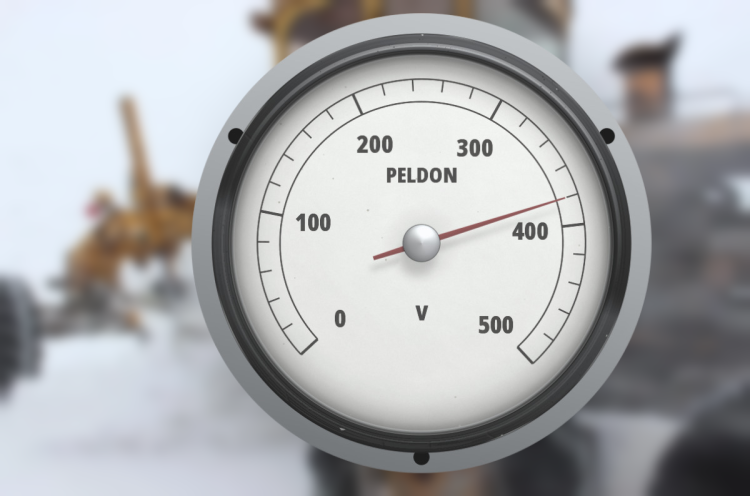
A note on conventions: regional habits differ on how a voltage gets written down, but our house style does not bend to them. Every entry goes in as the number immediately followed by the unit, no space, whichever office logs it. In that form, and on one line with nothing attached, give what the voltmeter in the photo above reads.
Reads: 380V
